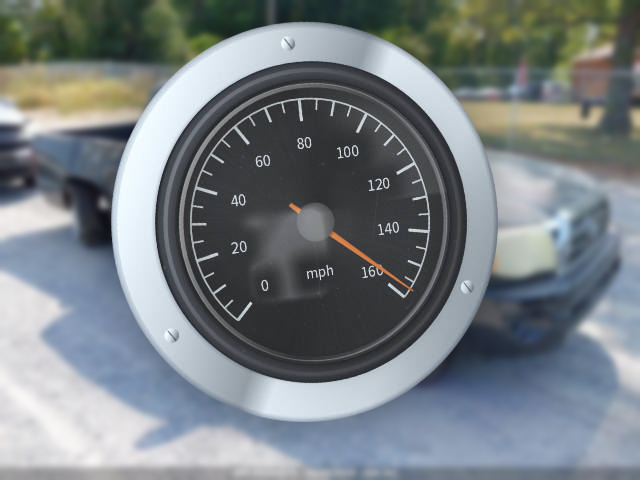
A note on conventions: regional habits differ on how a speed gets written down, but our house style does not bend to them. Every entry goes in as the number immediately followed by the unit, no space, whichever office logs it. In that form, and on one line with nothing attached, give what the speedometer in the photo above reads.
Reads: 157.5mph
